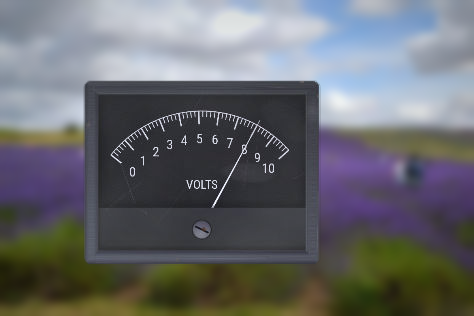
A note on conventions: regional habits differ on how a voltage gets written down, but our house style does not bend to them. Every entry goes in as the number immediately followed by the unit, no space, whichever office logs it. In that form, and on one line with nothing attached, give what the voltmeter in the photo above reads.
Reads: 8V
